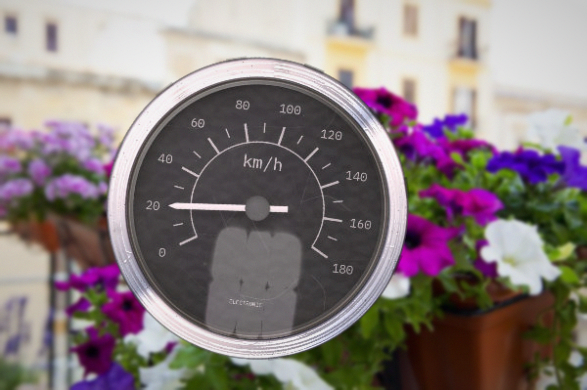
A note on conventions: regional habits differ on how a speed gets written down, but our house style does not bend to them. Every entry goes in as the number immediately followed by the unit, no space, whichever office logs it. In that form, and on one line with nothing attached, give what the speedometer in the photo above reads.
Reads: 20km/h
